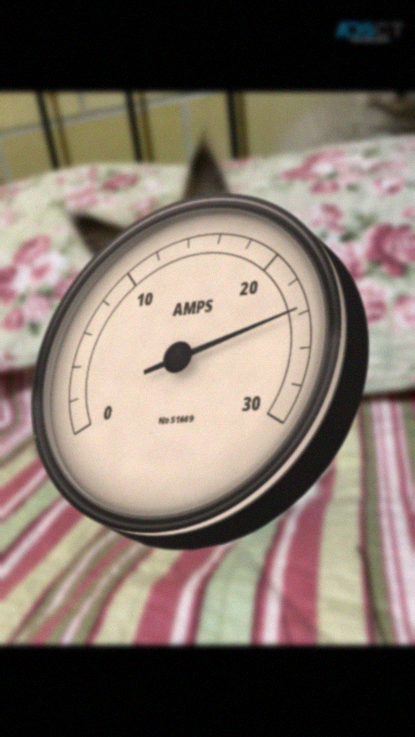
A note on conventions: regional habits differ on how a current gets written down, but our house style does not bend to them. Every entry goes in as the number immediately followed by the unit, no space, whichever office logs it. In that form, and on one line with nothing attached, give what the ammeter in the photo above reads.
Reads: 24A
